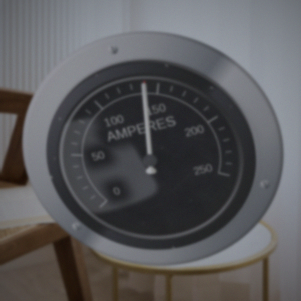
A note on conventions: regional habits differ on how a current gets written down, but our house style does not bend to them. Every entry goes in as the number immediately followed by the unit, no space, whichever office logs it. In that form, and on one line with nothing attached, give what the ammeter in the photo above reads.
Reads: 140A
